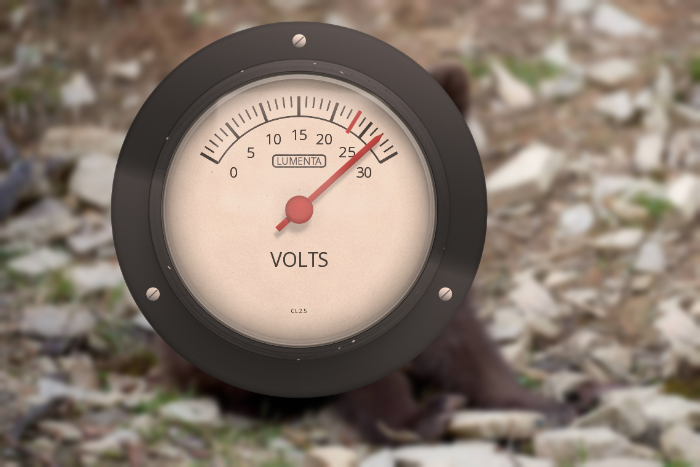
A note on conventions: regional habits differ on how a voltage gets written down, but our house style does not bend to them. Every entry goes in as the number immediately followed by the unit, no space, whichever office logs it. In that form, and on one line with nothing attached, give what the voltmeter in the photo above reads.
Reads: 27V
